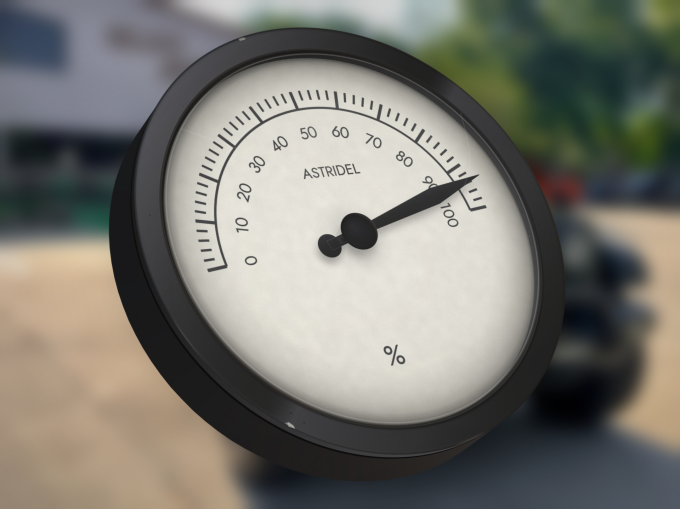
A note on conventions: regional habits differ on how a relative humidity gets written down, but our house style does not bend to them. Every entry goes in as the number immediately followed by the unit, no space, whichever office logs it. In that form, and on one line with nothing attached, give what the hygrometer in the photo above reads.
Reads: 94%
